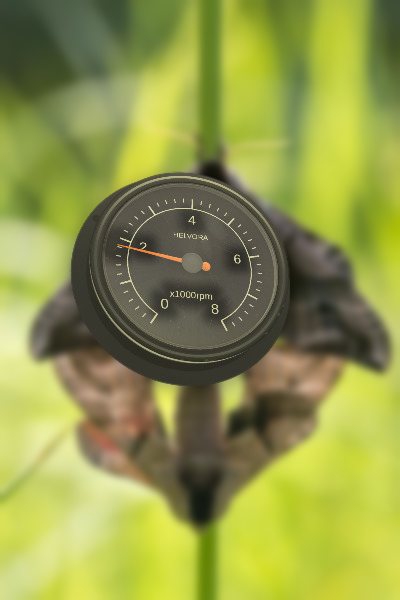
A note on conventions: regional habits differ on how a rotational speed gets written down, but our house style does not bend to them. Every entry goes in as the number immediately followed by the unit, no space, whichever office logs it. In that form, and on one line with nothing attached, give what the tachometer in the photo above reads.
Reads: 1800rpm
